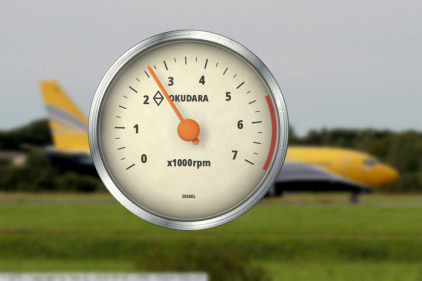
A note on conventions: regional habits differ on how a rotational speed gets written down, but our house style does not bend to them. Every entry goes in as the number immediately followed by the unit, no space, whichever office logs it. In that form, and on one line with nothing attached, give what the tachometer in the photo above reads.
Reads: 2625rpm
